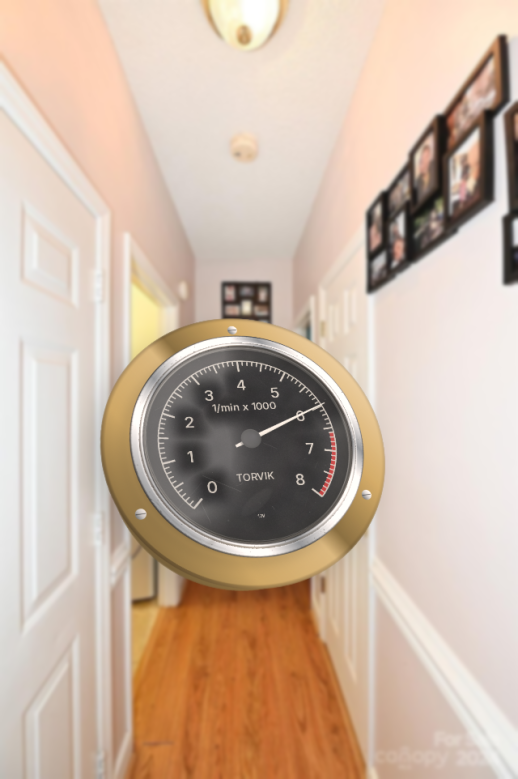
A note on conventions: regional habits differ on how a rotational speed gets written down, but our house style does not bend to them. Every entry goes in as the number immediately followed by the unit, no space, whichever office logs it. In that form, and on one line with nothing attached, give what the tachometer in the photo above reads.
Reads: 6000rpm
